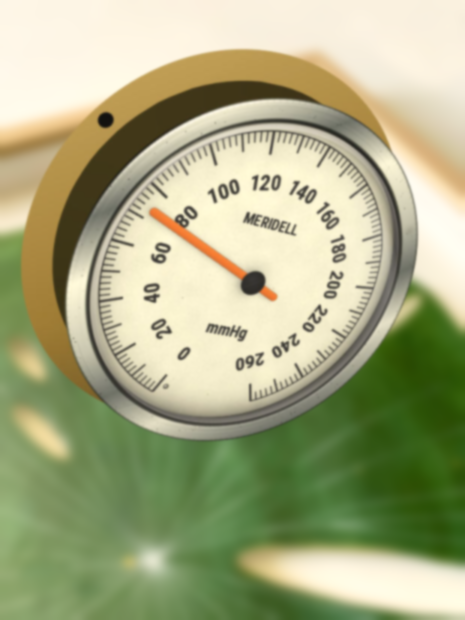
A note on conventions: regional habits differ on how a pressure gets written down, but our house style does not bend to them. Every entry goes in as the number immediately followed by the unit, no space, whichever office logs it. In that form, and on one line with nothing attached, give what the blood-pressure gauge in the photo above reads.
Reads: 74mmHg
